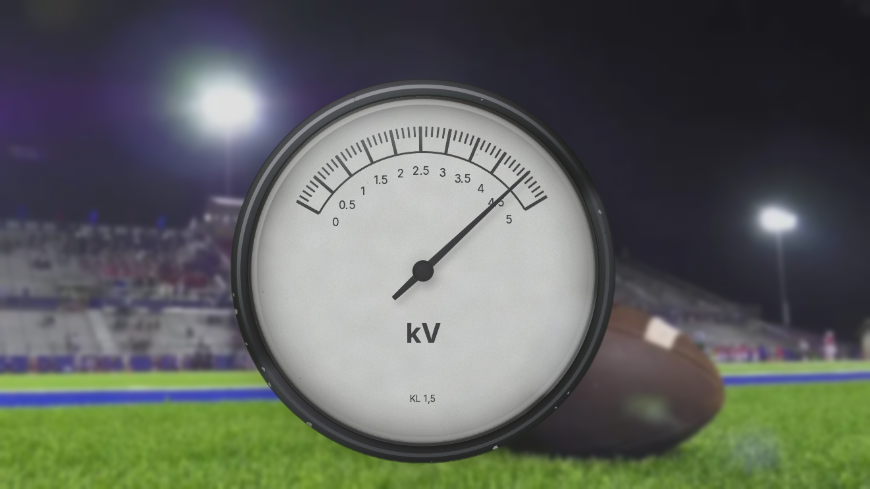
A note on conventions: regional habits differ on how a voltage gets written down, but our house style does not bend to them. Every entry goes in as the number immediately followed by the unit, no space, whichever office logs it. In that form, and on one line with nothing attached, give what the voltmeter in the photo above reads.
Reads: 4.5kV
